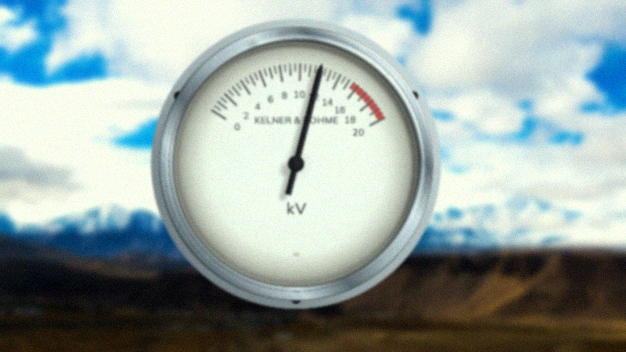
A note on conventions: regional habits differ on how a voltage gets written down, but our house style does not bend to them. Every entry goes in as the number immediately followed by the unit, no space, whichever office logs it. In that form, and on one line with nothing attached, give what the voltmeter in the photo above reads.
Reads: 12kV
